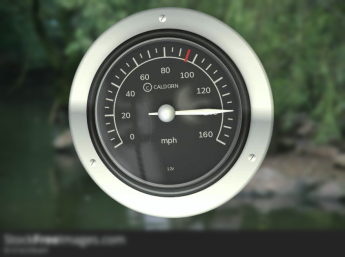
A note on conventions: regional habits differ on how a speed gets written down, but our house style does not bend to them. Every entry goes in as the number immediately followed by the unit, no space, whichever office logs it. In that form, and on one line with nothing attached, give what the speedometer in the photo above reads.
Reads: 140mph
